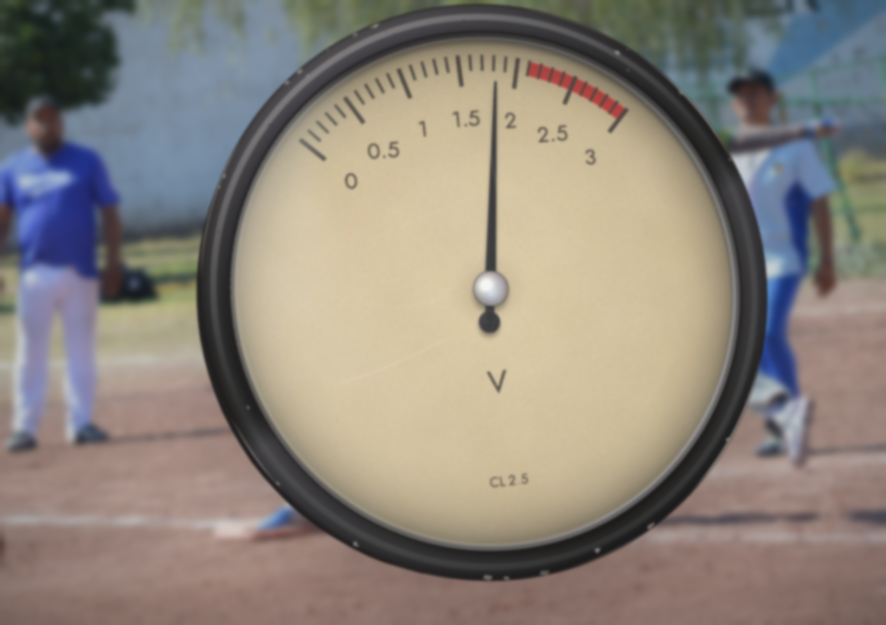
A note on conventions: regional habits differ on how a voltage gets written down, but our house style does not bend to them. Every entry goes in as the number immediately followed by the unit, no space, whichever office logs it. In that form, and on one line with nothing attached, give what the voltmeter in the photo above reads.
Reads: 1.8V
